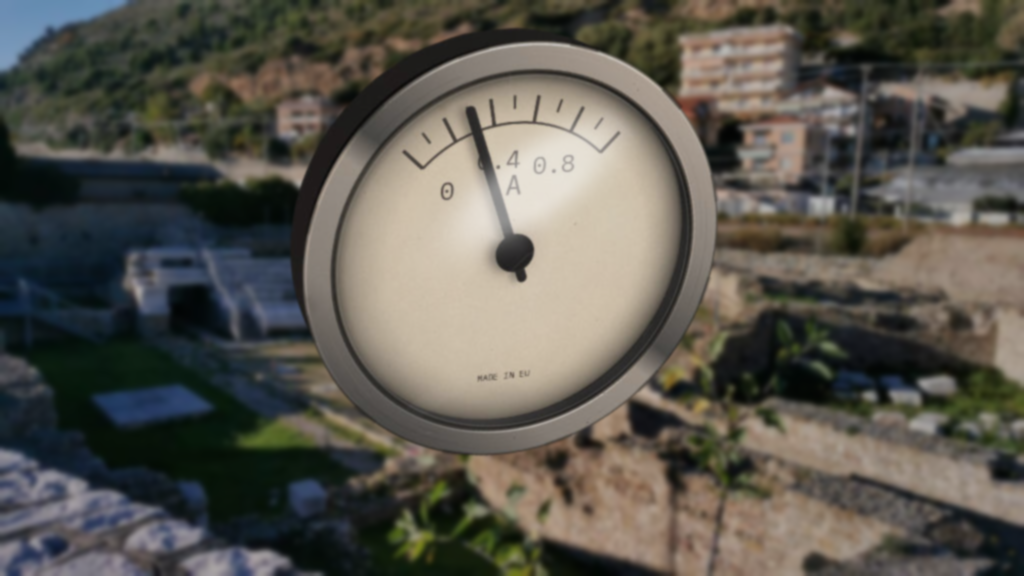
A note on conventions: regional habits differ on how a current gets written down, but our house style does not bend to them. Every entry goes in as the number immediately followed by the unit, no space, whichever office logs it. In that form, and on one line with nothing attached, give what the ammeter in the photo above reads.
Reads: 0.3A
